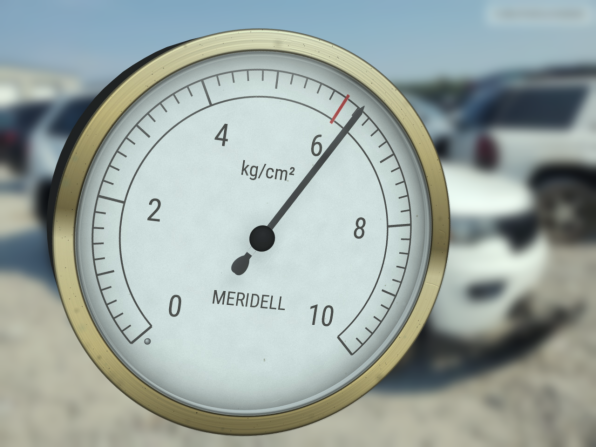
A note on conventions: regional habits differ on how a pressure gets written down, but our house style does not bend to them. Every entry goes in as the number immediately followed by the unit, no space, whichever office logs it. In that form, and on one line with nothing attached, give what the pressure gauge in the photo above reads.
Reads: 6.2kg/cm²
